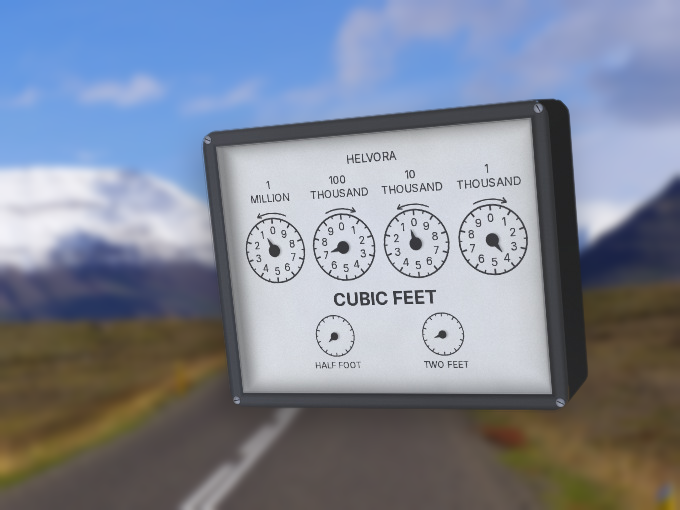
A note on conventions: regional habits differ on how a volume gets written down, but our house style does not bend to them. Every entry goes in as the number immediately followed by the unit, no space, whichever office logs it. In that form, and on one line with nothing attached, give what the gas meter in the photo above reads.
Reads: 70400ft³
